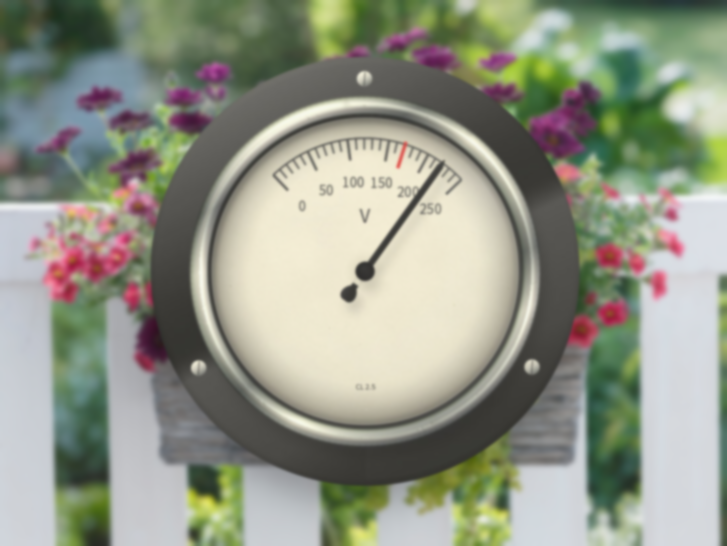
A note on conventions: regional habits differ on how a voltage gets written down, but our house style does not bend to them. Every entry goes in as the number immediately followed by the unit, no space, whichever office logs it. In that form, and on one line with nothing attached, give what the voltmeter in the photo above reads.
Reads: 220V
